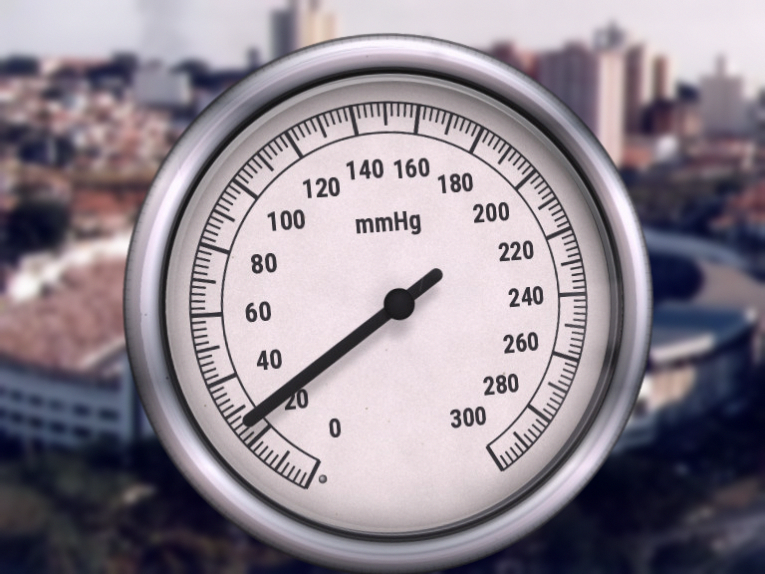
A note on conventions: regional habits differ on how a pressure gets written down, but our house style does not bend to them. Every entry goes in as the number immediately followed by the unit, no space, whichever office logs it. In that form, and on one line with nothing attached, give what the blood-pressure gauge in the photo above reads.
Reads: 26mmHg
